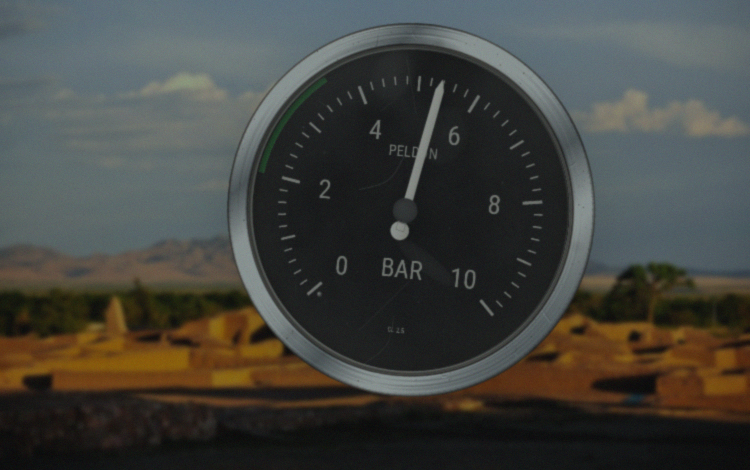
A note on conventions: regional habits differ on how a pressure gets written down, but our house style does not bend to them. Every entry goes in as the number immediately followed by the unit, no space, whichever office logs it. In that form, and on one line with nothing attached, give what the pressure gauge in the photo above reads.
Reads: 5.4bar
